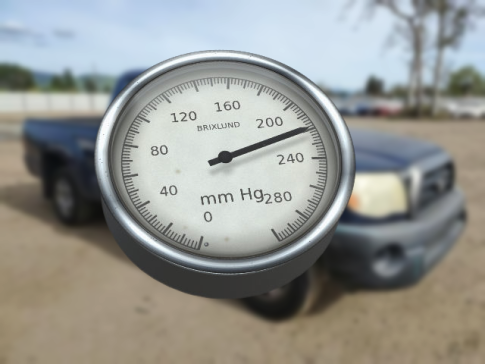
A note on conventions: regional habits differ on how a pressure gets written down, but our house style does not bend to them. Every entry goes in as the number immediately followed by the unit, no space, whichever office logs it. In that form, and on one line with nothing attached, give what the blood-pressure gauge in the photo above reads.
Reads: 220mmHg
